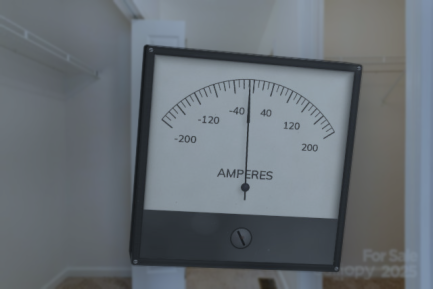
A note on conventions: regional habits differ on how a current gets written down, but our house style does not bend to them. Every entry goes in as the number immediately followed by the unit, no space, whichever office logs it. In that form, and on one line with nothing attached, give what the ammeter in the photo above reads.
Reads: -10A
